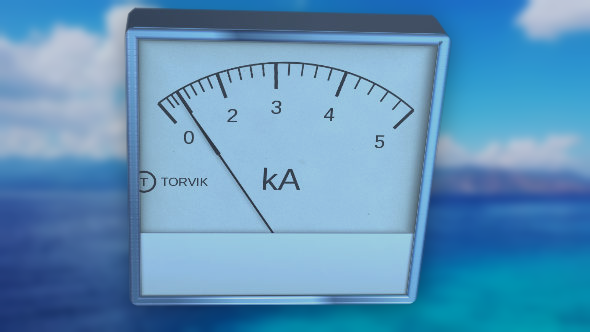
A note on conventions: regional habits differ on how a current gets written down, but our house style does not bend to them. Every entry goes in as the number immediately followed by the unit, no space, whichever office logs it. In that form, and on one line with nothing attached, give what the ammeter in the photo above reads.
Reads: 1kA
